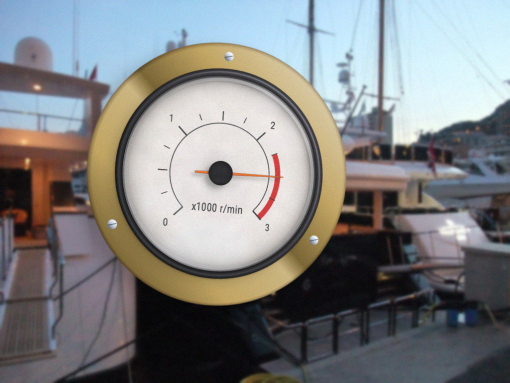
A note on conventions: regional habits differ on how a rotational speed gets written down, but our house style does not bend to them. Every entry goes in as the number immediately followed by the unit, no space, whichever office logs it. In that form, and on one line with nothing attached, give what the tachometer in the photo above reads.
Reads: 2500rpm
